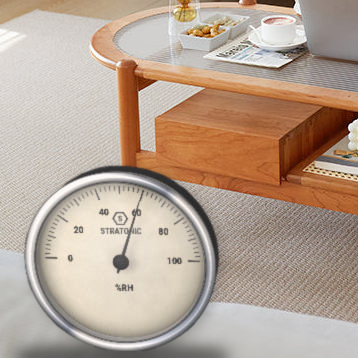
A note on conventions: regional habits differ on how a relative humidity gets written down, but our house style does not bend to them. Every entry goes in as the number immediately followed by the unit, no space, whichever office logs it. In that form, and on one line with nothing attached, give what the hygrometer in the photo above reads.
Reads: 60%
